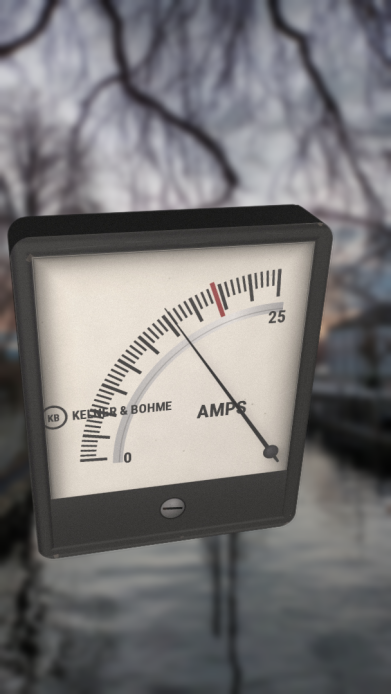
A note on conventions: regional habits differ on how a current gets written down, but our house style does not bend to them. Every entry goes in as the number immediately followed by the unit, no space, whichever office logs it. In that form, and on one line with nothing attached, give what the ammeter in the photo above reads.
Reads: 15.5A
